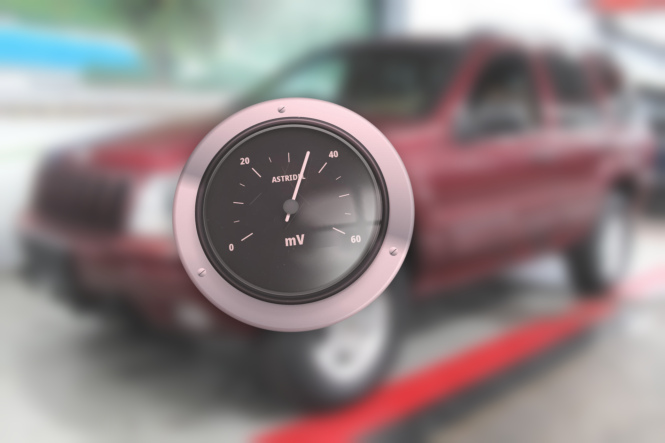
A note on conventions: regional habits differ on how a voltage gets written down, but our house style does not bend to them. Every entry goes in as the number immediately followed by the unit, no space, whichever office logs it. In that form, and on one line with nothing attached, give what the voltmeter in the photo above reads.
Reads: 35mV
